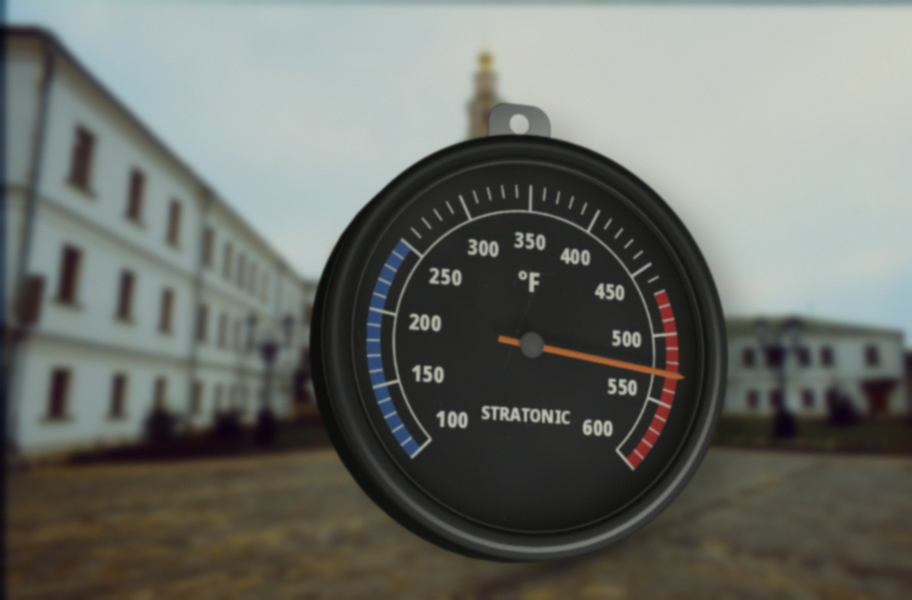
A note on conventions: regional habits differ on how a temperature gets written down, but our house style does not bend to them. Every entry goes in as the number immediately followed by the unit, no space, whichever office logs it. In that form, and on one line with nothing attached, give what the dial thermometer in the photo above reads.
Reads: 530°F
